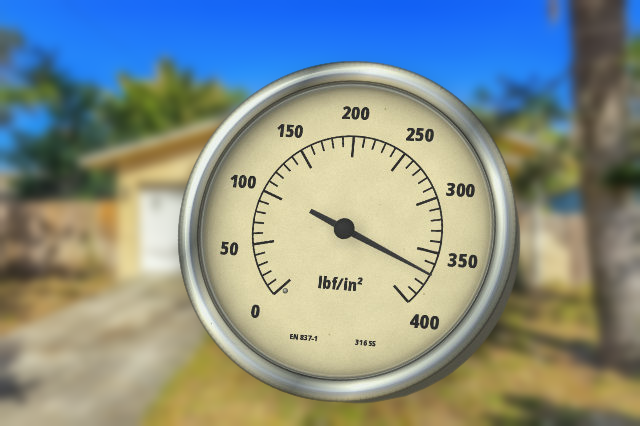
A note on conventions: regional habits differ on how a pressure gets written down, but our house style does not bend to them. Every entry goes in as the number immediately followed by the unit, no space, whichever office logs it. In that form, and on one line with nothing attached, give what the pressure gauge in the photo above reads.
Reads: 370psi
